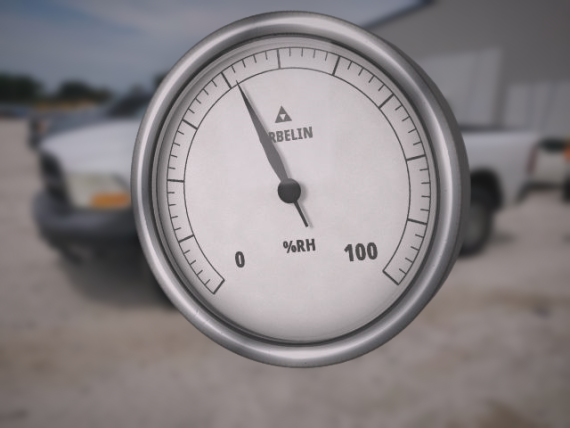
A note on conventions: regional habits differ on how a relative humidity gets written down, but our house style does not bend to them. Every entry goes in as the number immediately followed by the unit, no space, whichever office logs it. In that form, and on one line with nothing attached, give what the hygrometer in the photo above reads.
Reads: 42%
